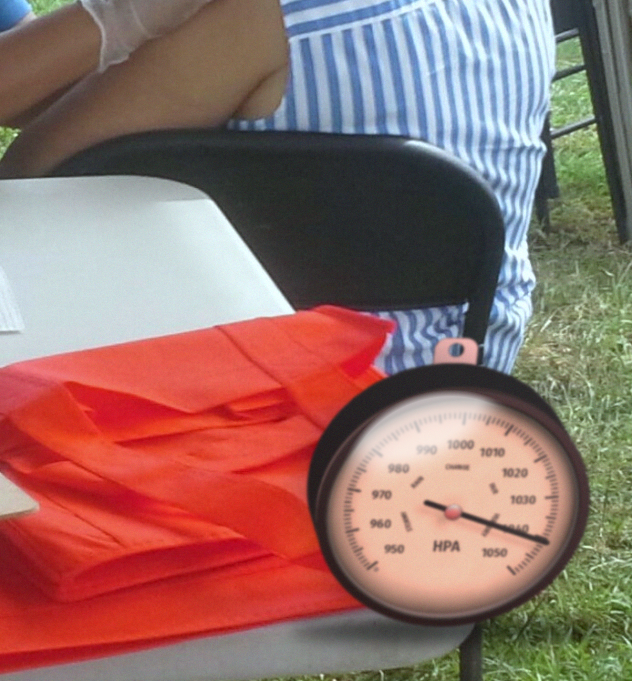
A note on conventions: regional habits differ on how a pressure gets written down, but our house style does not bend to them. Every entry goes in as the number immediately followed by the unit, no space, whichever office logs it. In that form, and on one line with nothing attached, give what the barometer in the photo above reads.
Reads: 1040hPa
